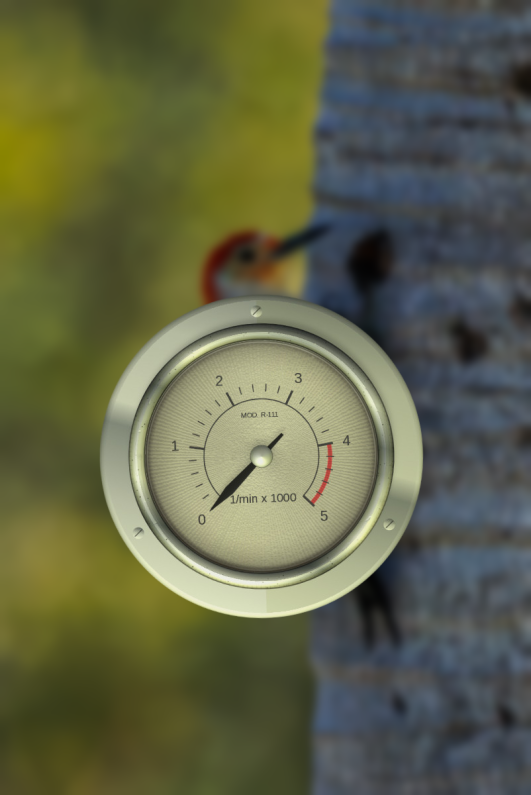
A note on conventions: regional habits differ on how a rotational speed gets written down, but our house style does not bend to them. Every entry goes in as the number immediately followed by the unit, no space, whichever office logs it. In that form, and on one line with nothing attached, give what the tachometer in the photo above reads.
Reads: 0rpm
